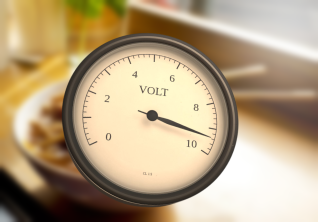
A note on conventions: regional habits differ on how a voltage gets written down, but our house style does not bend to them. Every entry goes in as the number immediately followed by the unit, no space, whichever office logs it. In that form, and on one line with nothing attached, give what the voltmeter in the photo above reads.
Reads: 9.4V
